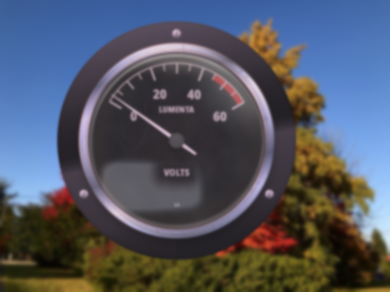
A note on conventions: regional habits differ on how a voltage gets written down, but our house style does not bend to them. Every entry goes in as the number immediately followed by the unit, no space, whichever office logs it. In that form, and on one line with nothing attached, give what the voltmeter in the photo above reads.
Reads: 2.5V
